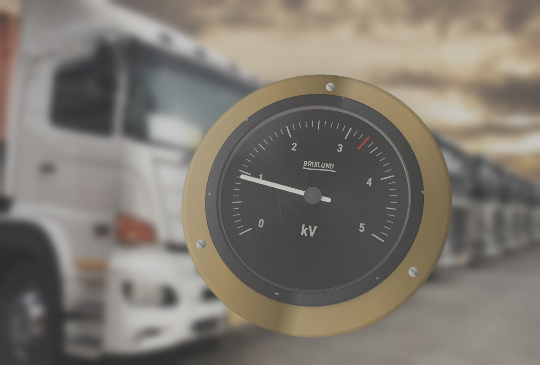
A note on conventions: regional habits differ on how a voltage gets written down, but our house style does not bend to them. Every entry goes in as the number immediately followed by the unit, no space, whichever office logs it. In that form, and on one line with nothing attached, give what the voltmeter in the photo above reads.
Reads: 0.9kV
